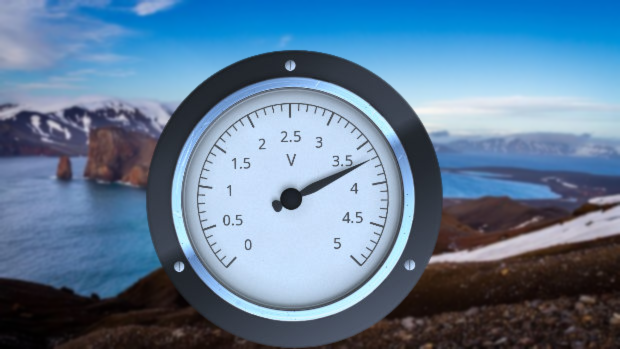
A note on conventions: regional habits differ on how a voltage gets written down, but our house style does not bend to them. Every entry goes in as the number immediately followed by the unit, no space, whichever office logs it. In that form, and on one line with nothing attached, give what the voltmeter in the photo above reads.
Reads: 3.7V
